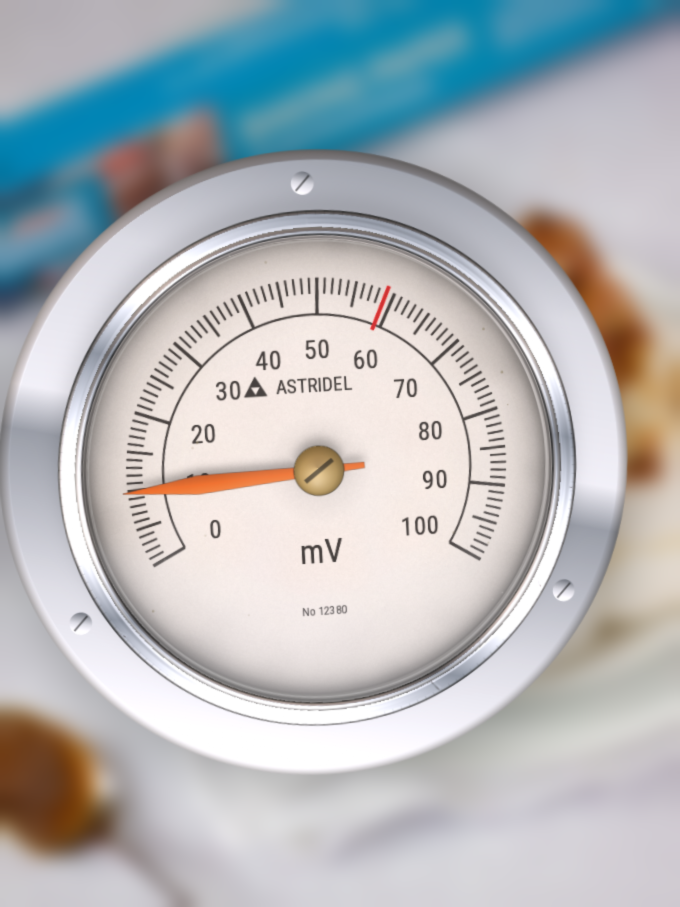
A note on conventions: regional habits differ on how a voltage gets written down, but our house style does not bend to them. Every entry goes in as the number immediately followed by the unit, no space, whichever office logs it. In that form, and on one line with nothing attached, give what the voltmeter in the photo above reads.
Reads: 10mV
